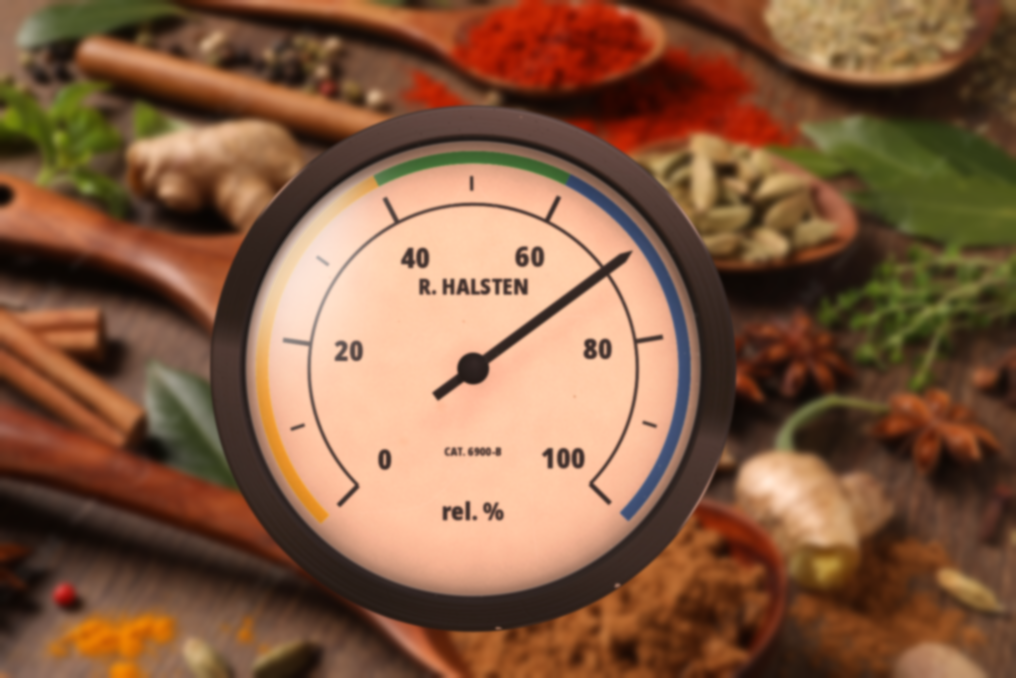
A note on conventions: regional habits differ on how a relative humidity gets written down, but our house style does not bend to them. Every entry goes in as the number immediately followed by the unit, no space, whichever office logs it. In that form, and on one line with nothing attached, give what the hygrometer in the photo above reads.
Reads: 70%
